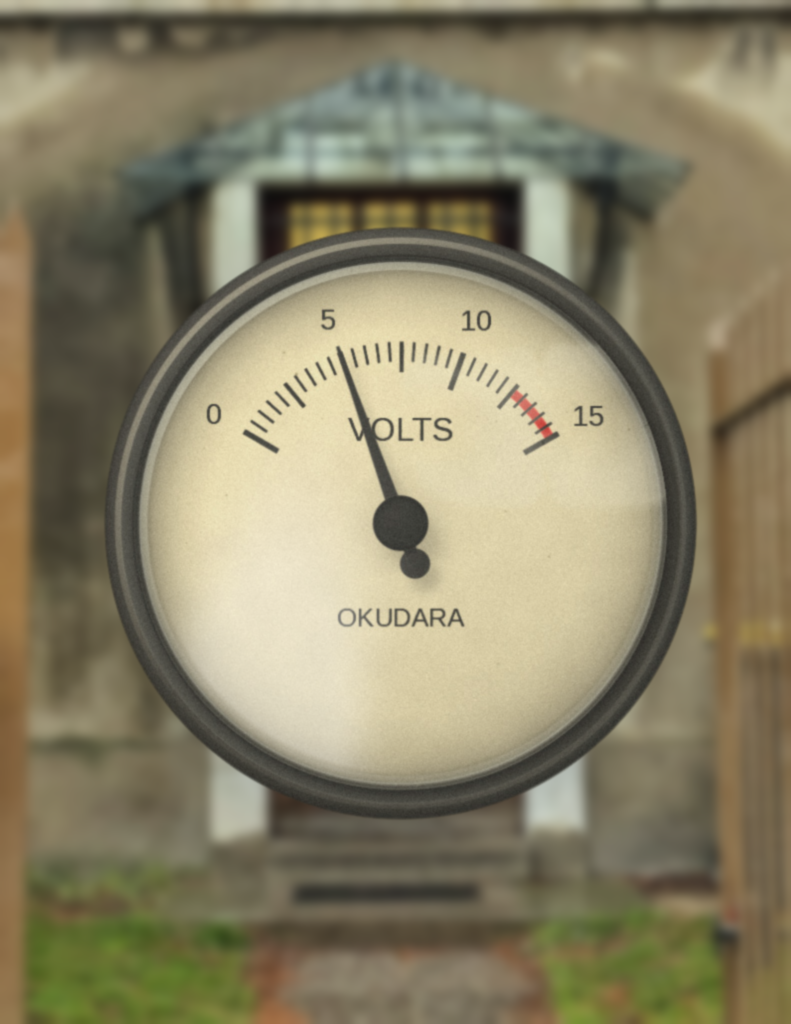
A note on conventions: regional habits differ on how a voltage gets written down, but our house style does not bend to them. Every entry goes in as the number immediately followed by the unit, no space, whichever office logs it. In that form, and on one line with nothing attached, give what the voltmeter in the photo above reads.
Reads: 5V
